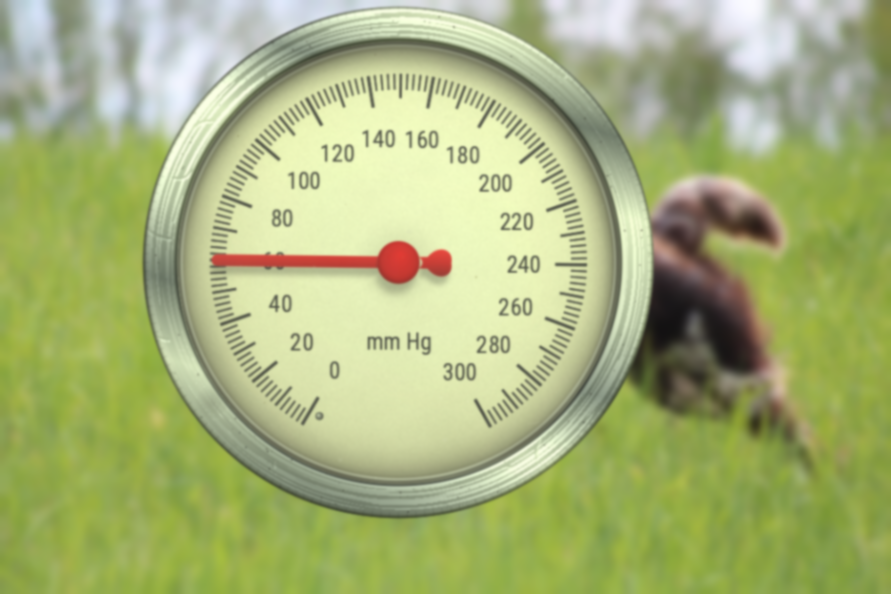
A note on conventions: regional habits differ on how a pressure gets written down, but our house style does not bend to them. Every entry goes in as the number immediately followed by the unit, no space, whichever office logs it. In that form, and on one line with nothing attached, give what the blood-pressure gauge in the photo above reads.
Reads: 60mmHg
